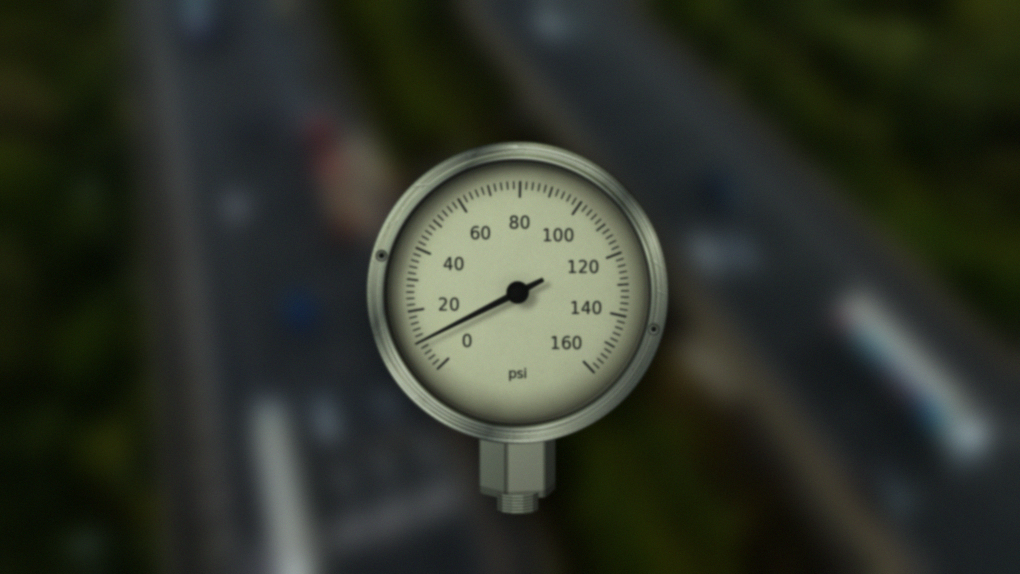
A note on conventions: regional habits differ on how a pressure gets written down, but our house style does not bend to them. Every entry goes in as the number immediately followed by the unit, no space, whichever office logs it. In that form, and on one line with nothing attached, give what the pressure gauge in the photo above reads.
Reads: 10psi
